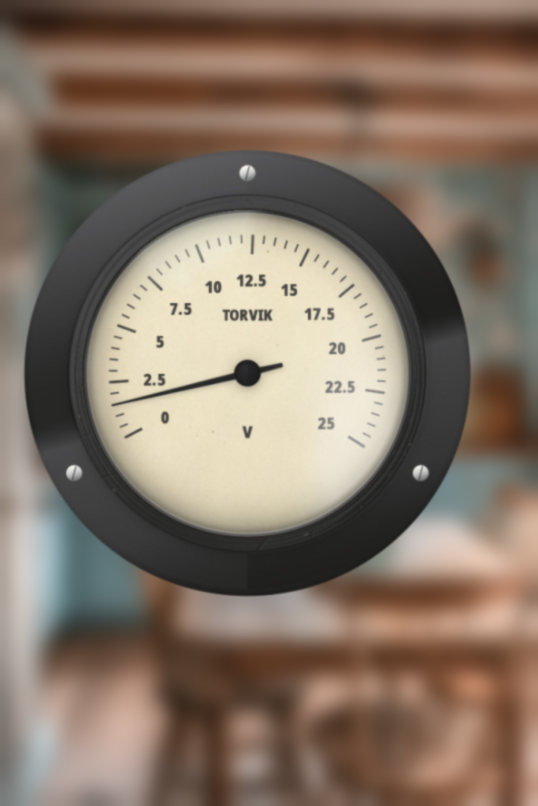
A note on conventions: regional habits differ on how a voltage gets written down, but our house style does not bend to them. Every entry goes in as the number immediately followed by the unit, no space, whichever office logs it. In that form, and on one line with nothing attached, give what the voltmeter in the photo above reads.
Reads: 1.5V
